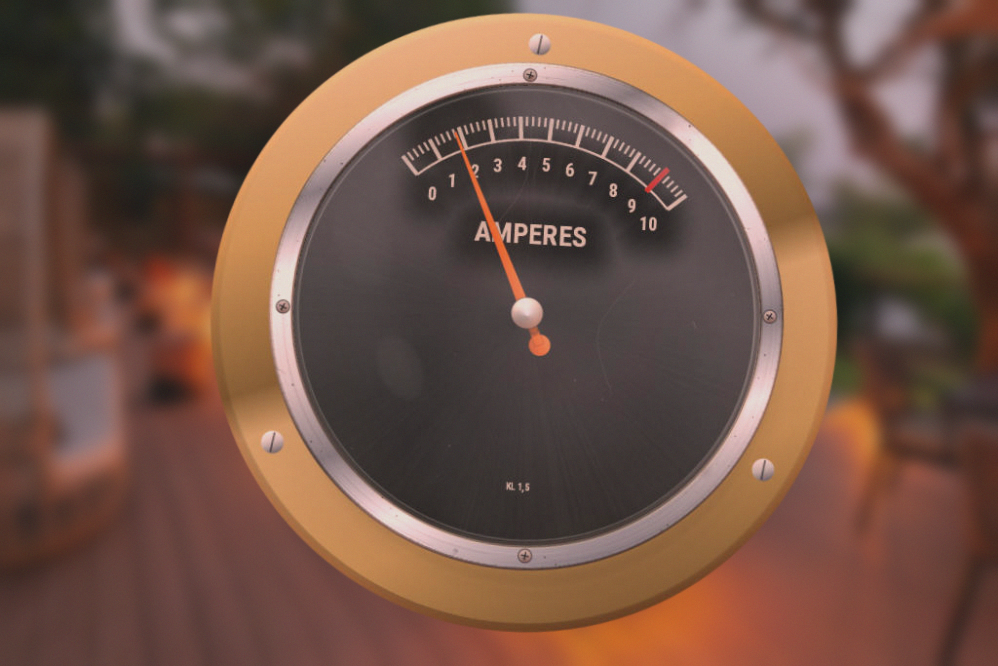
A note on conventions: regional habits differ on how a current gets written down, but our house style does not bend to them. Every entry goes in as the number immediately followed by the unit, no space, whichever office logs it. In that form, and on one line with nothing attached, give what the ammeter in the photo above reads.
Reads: 1.8A
